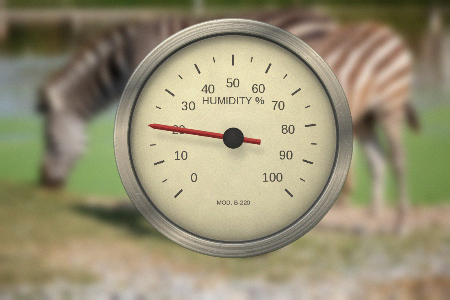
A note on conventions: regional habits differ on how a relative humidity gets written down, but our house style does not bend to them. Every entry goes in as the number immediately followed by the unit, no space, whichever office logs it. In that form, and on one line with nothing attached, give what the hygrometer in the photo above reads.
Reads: 20%
